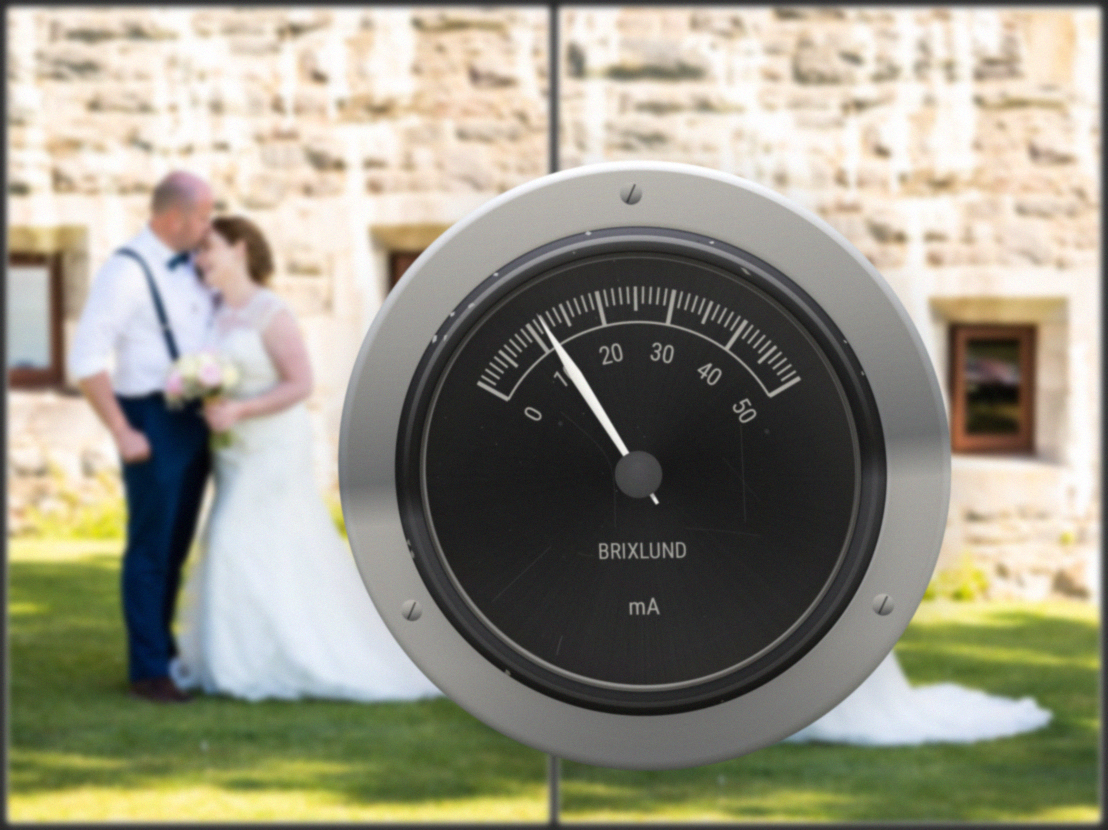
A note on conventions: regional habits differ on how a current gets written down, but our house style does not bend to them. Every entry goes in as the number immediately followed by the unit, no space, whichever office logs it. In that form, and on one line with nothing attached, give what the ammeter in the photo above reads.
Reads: 12mA
